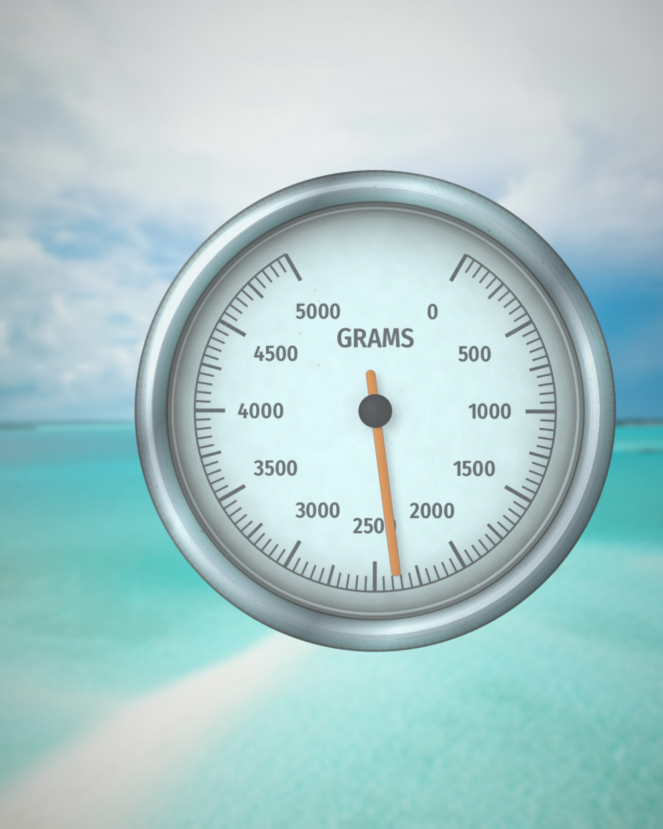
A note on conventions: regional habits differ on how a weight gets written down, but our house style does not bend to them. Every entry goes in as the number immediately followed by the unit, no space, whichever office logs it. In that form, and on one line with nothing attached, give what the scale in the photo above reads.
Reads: 2375g
